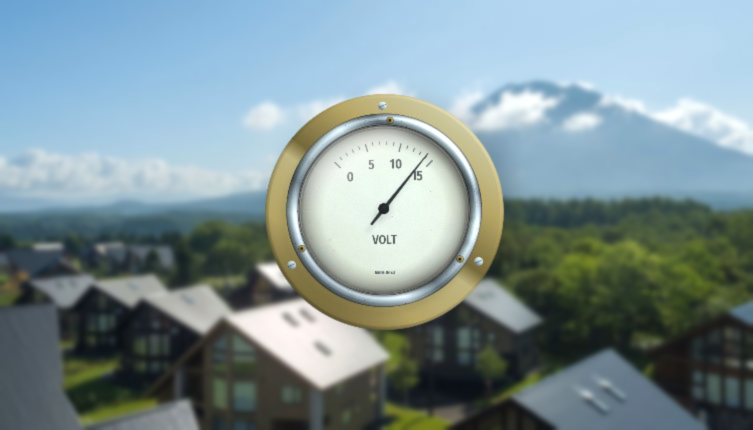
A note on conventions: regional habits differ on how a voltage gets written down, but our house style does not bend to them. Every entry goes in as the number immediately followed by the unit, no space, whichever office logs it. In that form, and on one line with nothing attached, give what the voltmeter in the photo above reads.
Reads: 14V
